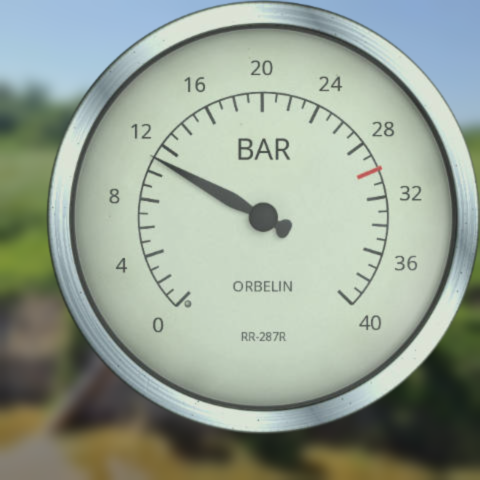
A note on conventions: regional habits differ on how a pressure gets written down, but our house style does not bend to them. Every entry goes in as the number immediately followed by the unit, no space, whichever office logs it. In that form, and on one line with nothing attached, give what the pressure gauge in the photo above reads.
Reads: 11bar
